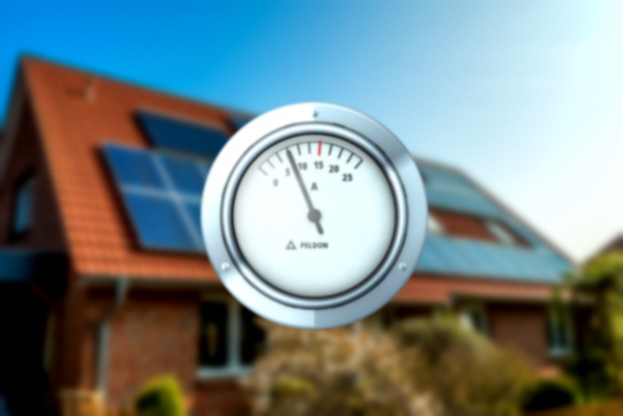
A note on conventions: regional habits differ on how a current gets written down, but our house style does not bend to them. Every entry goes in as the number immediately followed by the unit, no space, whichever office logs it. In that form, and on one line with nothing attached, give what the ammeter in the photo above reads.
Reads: 7.5A
